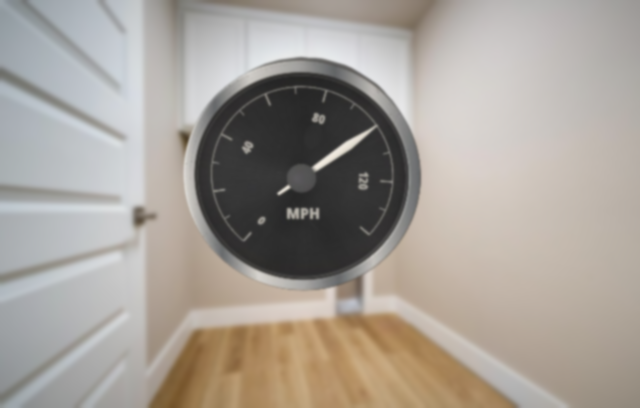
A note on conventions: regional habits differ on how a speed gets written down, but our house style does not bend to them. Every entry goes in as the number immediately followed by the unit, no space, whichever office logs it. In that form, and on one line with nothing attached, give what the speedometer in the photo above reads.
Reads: 100mph
